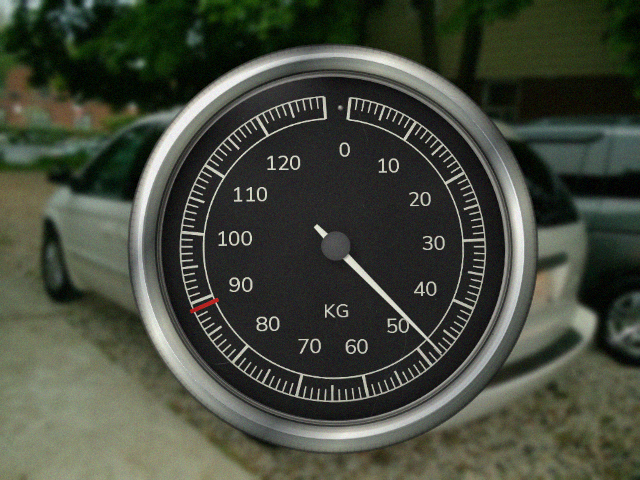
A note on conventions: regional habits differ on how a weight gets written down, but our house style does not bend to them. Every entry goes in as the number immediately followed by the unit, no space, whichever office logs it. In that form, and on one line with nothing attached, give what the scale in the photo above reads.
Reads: 48kg
